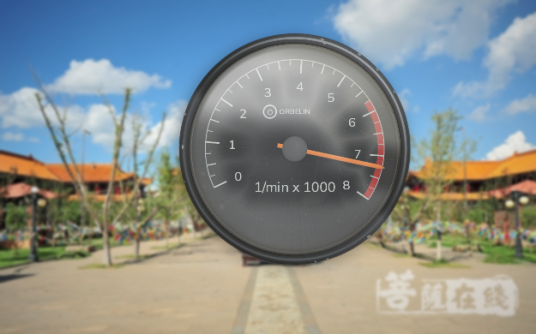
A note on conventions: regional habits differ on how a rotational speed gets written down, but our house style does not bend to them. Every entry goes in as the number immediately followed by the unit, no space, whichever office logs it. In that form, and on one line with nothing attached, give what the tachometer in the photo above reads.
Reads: 7250rpm
